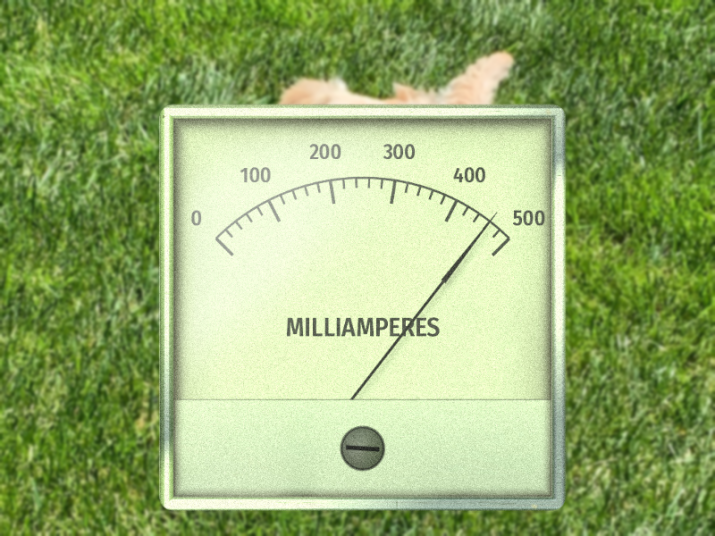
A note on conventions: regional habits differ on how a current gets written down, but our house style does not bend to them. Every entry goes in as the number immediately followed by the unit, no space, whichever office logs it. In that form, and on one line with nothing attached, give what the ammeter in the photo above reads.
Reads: 460mA
